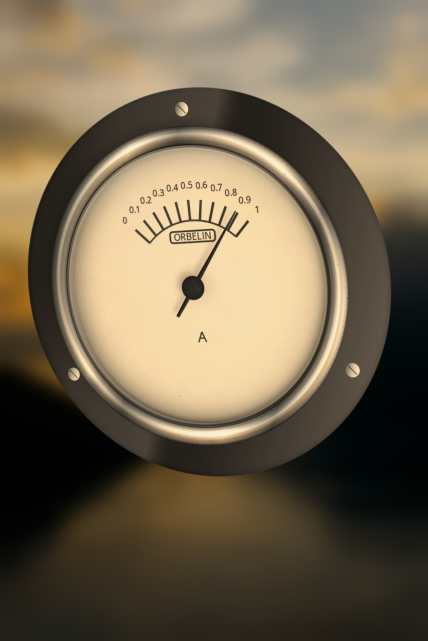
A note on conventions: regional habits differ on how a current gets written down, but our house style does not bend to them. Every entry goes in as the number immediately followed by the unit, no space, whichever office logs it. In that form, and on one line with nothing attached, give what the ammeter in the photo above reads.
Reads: 0.9A
